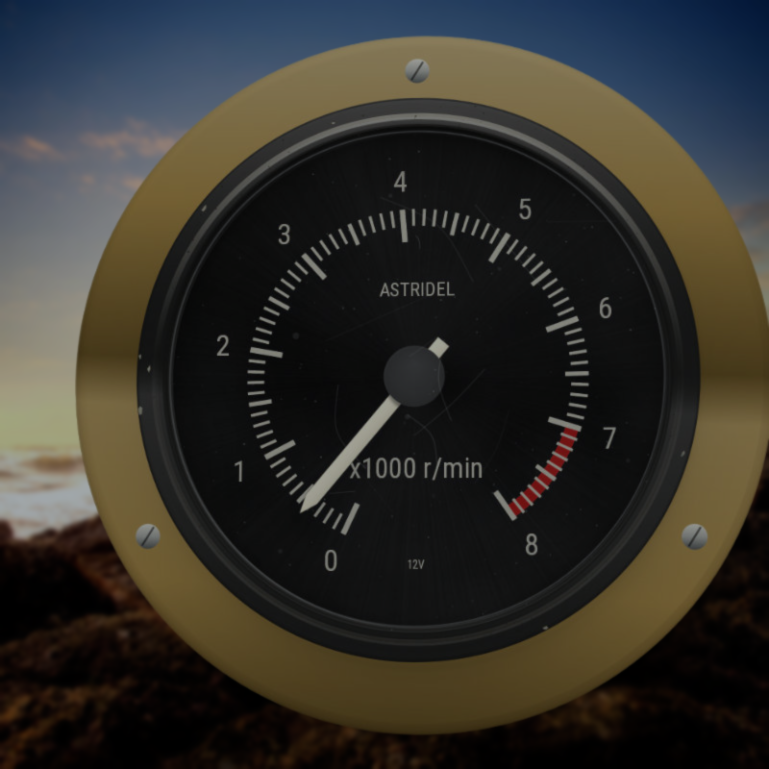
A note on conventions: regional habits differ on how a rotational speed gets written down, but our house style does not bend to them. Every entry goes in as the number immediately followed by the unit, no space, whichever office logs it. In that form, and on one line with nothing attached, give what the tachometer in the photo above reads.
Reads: 400rpm
